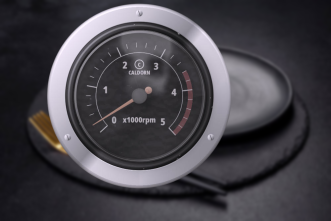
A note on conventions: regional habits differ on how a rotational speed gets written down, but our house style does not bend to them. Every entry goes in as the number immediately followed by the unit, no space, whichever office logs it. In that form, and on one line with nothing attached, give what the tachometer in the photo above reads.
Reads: 200rpm
